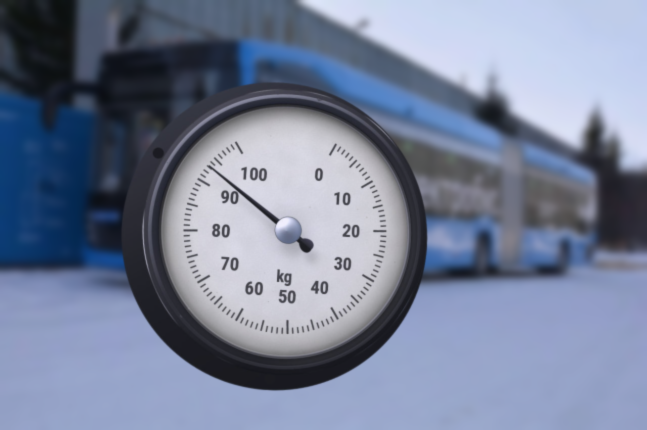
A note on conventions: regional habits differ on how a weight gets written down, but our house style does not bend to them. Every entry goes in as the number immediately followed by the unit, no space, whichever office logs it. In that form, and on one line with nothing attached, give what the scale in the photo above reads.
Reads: 93kg
